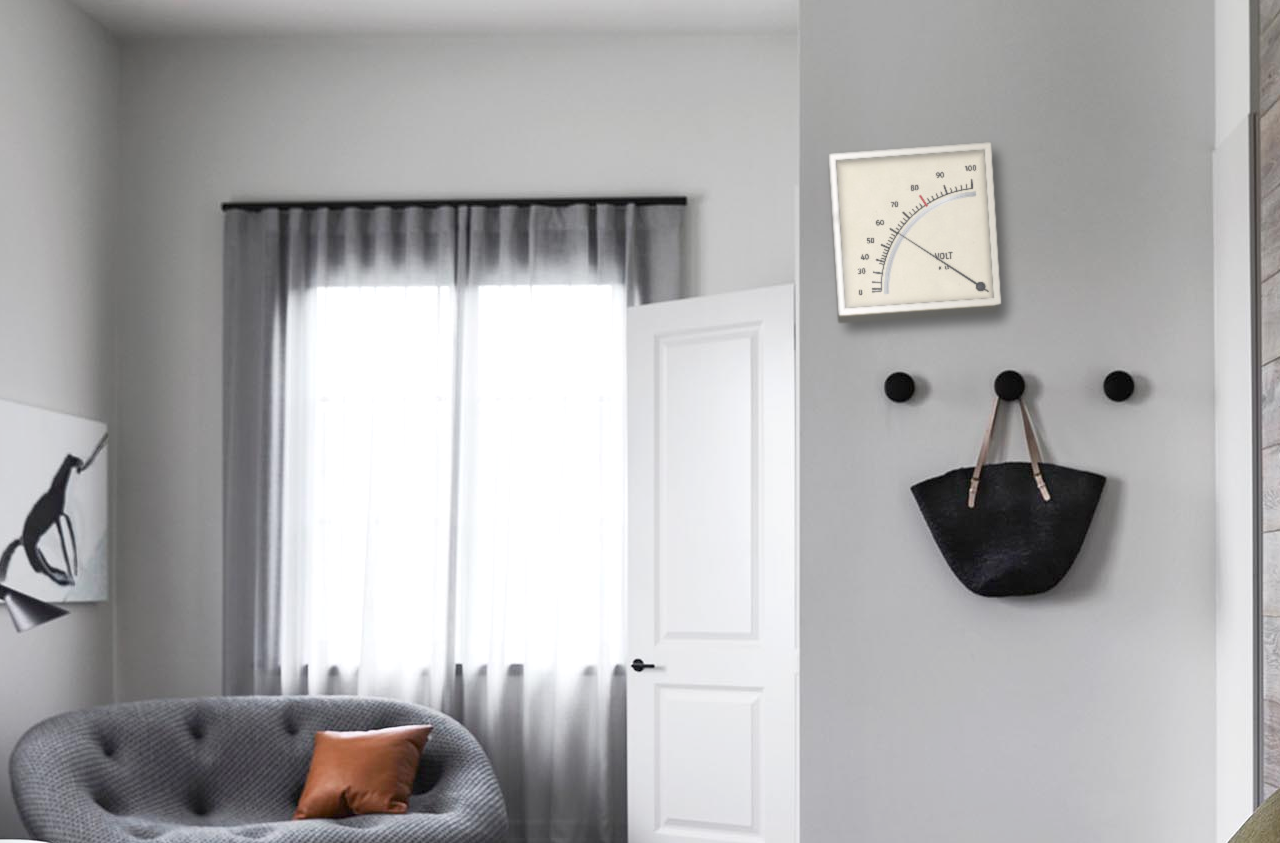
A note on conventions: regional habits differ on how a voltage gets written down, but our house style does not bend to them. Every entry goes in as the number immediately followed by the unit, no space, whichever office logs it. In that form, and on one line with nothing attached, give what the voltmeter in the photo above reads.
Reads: 60V
